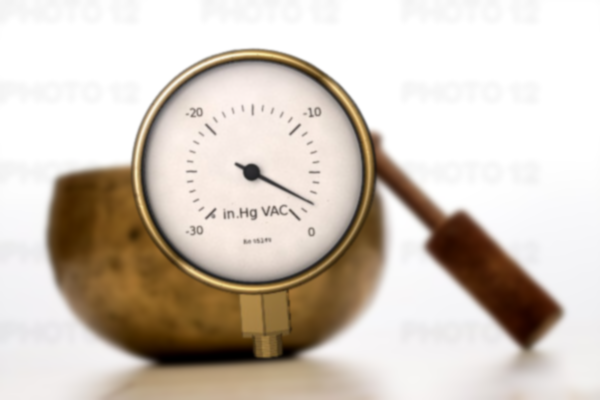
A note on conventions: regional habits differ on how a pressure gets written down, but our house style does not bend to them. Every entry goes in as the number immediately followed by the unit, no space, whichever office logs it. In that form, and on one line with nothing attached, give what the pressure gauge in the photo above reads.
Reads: -2inHg
